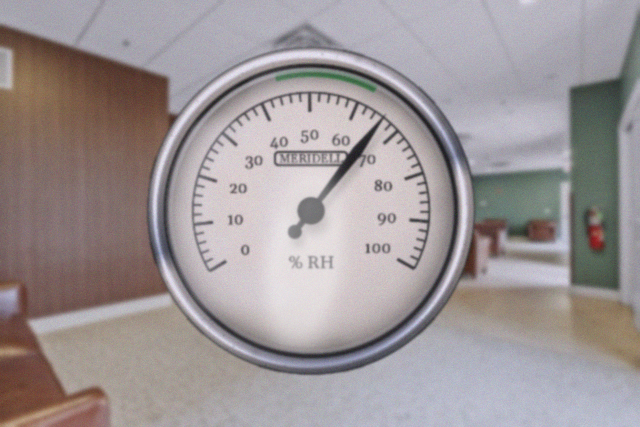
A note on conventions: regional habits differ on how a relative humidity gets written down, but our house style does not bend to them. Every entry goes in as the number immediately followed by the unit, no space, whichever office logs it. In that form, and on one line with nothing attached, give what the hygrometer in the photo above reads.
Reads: 66%
